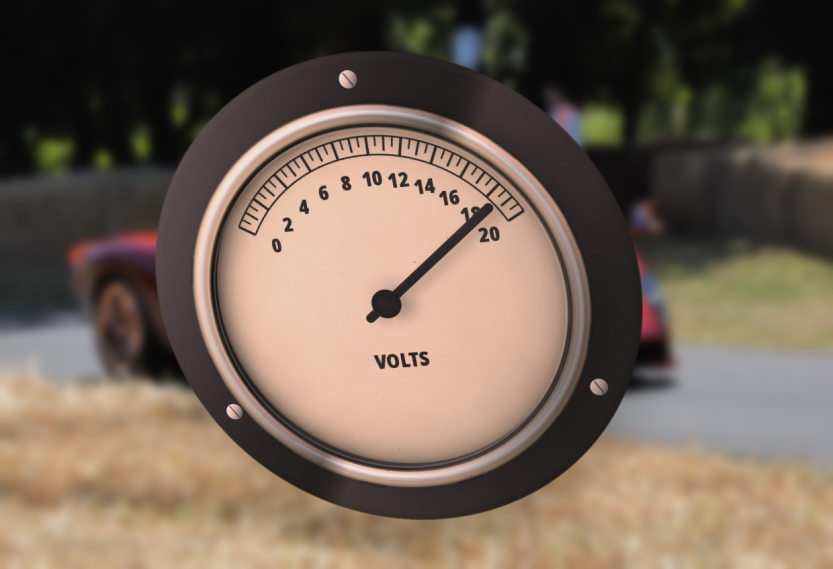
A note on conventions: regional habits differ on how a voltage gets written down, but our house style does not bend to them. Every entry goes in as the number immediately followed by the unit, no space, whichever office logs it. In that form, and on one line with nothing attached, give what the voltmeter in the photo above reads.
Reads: 18.5V
